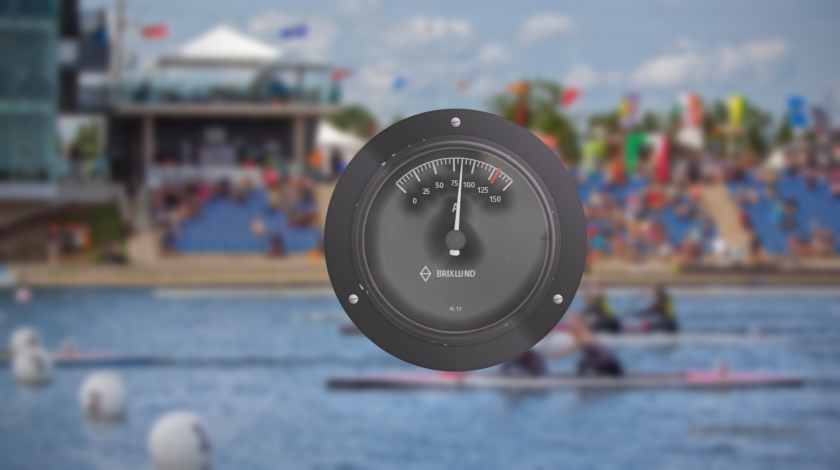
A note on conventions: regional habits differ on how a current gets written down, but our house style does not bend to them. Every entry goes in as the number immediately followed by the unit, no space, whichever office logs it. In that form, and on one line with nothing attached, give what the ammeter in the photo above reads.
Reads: 85A
